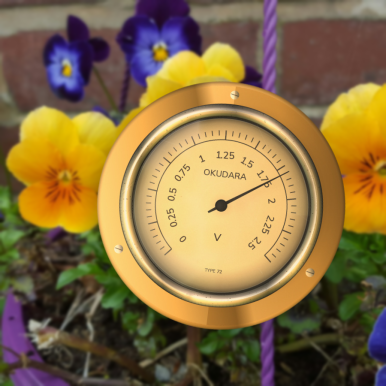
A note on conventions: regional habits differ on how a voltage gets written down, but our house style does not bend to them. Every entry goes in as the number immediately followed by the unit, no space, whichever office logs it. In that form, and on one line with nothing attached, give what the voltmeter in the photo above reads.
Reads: 1.8V
